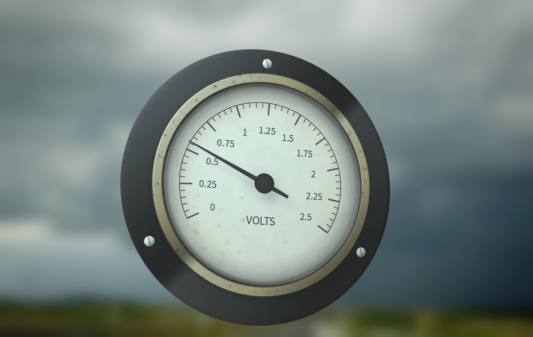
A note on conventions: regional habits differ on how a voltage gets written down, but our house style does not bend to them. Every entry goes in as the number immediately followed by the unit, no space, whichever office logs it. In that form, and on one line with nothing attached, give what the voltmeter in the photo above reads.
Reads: 0.55V
